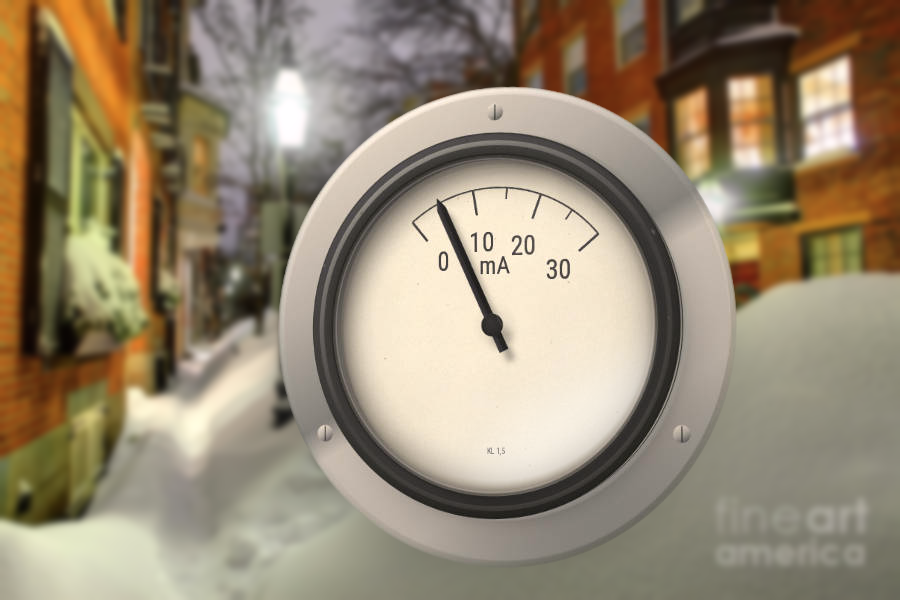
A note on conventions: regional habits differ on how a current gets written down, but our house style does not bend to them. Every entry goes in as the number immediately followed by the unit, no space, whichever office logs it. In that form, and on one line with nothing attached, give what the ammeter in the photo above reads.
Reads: 5mA
